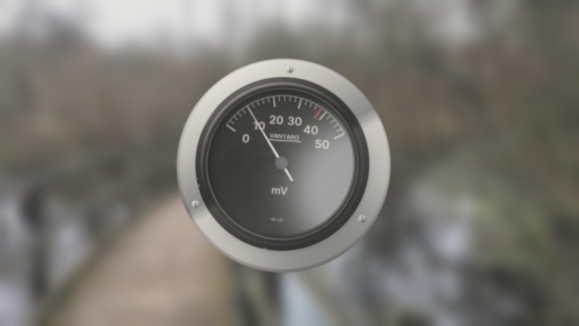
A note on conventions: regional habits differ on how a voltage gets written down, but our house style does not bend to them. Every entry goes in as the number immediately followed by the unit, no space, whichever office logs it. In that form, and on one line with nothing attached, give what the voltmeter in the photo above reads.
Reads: 10mV
